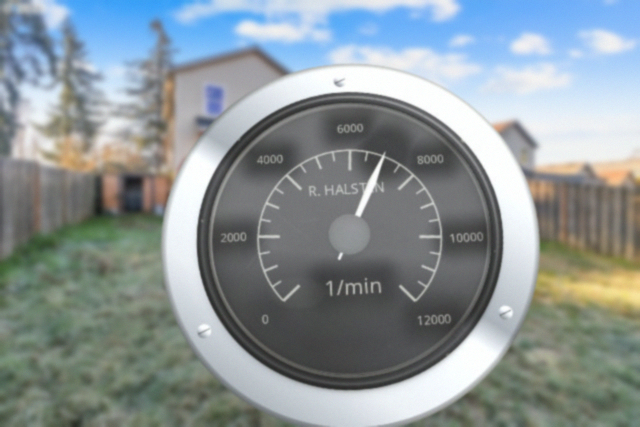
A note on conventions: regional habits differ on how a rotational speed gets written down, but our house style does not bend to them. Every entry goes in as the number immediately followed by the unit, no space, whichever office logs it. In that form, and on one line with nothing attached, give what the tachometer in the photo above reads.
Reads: 7000rpm
